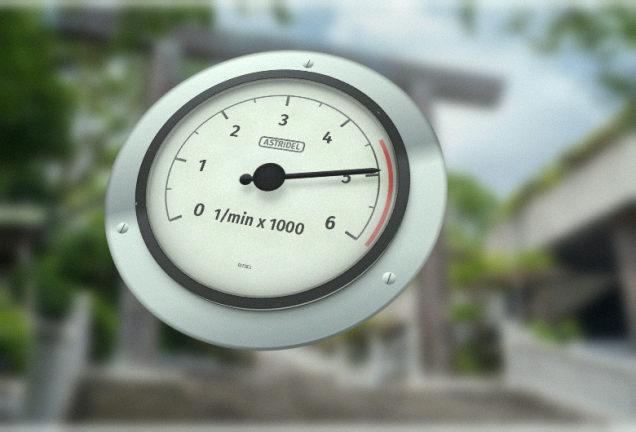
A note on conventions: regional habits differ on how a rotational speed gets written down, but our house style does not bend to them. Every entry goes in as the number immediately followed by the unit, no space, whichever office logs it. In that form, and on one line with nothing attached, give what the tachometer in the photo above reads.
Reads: 5000rpm
